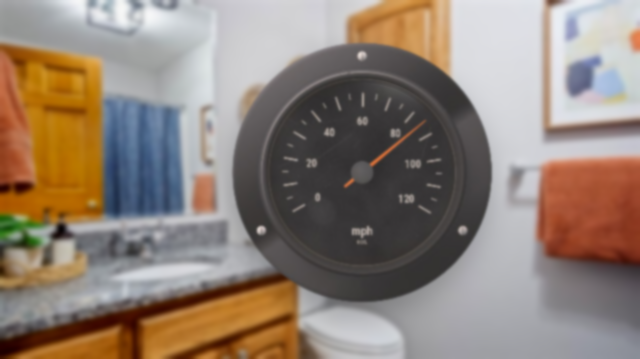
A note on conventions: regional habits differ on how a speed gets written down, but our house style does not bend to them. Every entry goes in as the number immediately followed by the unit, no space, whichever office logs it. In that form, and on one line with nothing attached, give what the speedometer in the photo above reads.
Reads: 85mph
